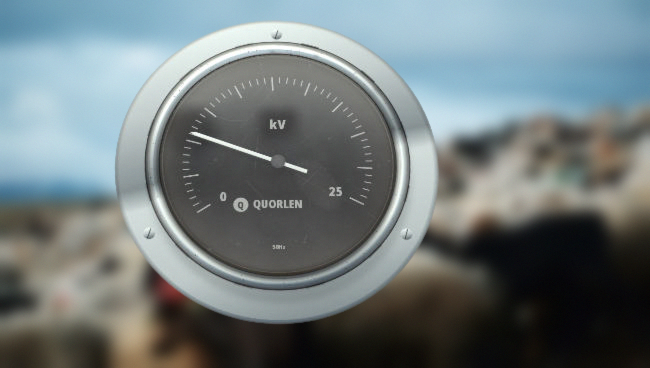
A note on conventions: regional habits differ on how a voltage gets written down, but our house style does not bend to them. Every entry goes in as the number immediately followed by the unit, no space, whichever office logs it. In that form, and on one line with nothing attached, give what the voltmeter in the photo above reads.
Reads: 5.5kV
